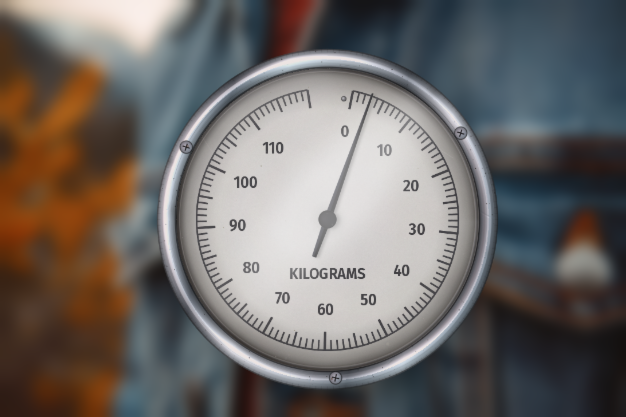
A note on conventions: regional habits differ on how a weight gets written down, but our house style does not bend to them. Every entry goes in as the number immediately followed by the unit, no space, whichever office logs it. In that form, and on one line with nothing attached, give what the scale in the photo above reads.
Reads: 3kg
